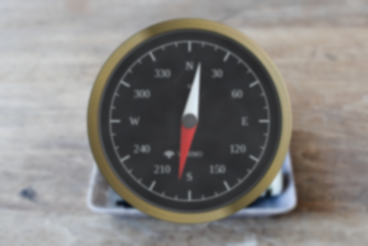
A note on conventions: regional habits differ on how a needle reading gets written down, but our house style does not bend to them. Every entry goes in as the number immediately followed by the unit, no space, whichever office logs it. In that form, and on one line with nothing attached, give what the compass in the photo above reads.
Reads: 190°
